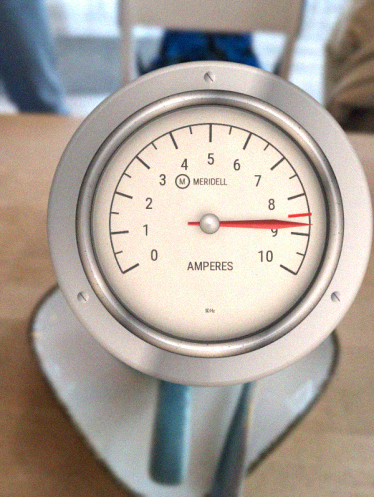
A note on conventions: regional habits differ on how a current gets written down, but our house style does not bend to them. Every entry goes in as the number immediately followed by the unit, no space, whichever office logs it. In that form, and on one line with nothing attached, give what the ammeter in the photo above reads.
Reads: 8.75A
